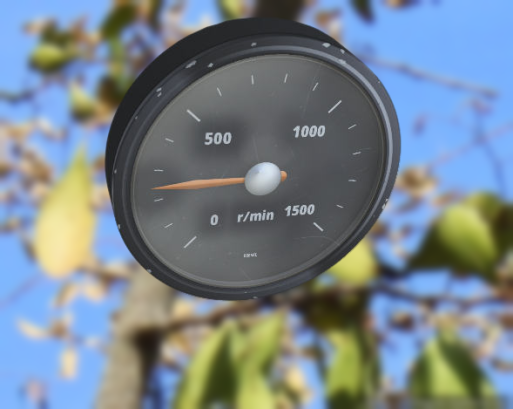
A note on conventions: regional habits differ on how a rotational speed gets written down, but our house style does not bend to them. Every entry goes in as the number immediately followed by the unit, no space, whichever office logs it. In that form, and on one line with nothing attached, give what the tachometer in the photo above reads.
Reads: 250rpm
